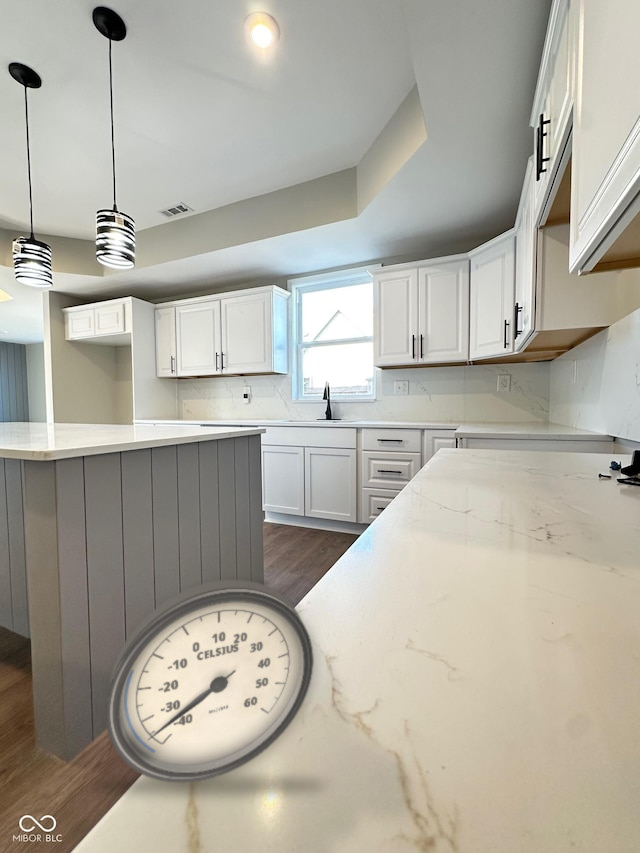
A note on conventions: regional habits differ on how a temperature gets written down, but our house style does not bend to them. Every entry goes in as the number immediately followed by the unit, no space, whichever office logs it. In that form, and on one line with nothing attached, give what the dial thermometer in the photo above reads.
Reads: -35°C
